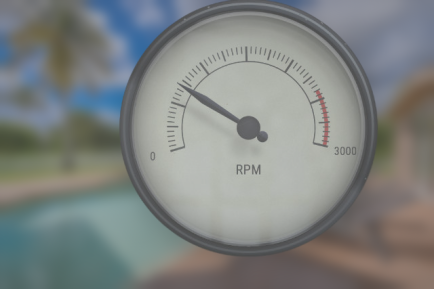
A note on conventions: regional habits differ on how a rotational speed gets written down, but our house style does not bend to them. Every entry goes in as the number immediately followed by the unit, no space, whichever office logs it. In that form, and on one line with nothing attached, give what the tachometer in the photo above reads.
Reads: 700rpm
